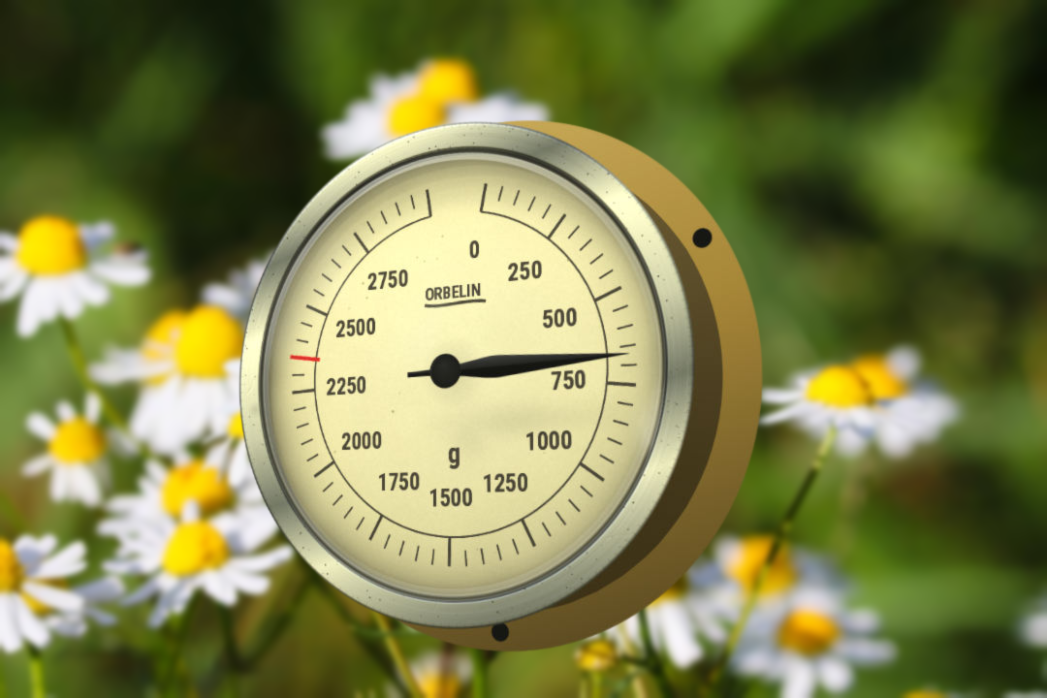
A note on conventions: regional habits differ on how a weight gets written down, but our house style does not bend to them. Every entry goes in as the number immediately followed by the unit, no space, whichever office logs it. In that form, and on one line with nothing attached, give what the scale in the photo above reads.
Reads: 675g
